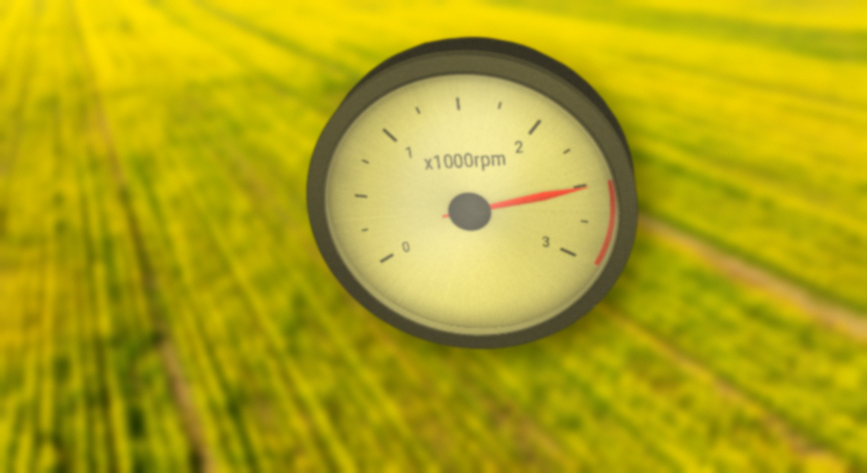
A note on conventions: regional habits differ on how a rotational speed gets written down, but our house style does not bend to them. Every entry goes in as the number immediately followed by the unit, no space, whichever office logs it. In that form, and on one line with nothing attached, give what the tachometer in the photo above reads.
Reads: 2500rpm
